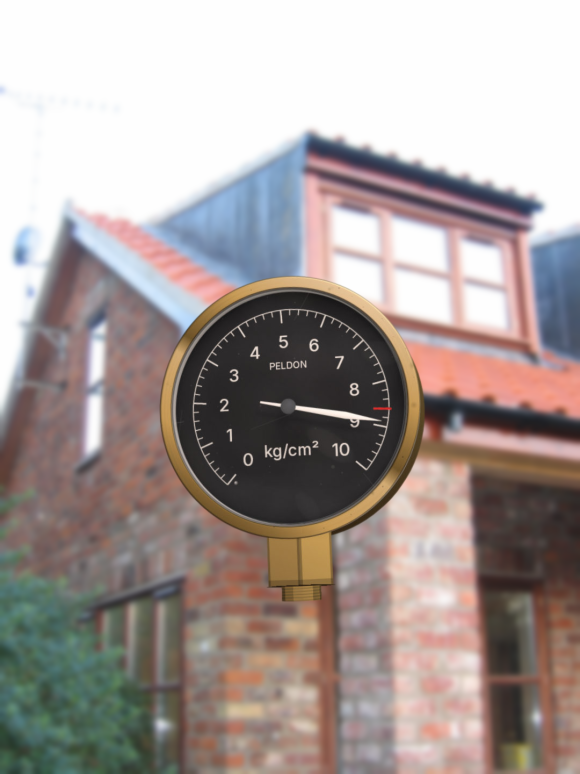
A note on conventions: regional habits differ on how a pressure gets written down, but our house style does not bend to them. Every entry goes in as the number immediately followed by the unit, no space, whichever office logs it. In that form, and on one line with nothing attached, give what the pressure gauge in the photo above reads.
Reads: 8.9kg/cm²
